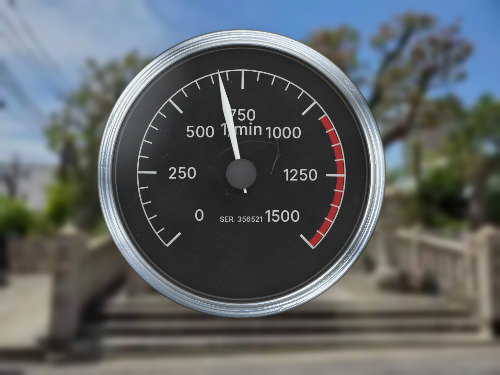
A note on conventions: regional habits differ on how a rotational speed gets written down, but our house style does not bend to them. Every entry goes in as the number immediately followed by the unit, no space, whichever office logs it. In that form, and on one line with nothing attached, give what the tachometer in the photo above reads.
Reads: 675rpm
